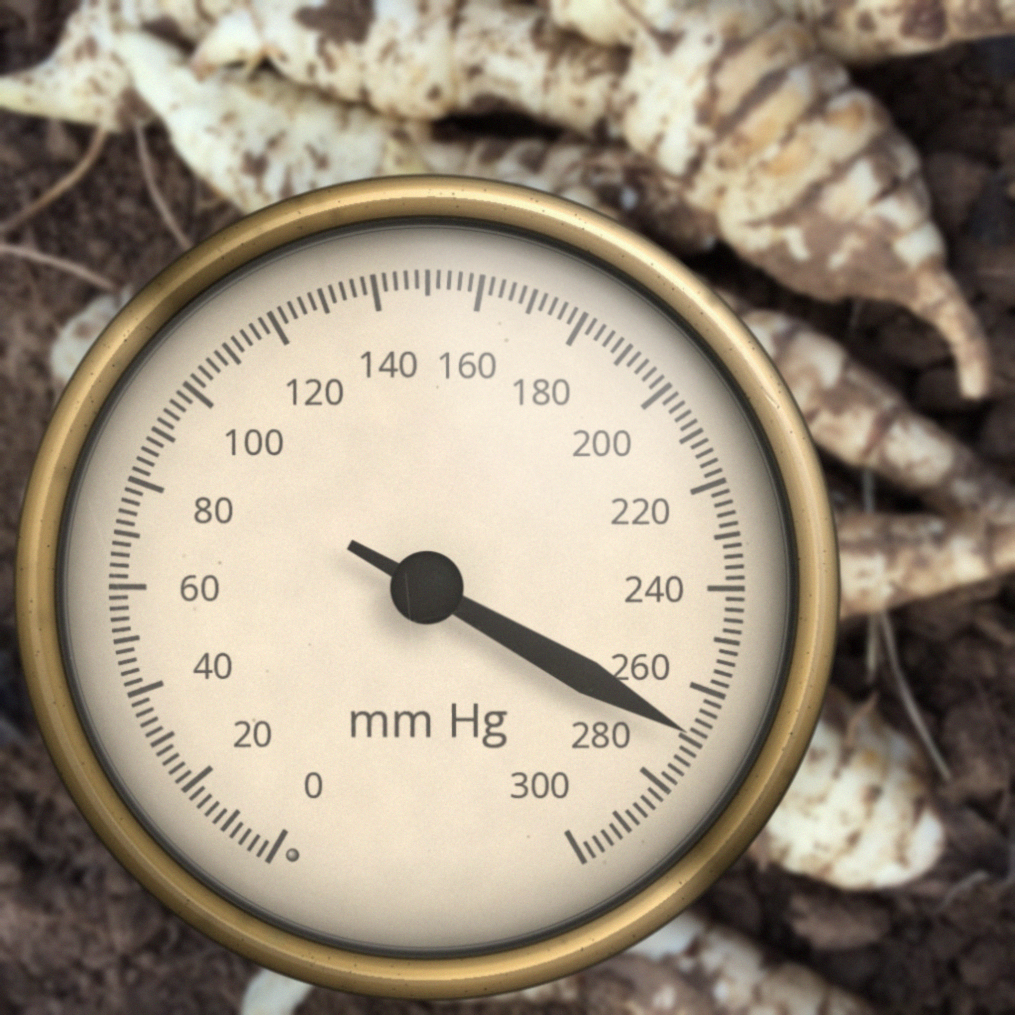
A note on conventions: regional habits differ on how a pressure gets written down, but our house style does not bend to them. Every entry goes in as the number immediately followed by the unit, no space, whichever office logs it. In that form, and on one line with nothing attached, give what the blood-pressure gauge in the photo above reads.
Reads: 269mmHg
